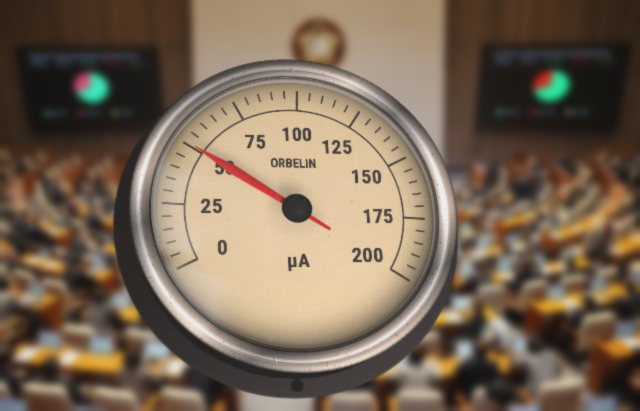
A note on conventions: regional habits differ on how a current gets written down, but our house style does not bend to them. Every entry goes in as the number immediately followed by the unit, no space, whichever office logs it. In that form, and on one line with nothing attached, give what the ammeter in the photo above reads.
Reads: 50µA
